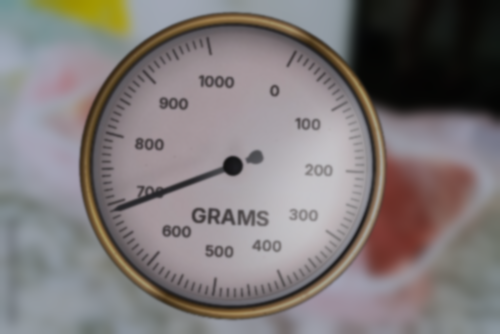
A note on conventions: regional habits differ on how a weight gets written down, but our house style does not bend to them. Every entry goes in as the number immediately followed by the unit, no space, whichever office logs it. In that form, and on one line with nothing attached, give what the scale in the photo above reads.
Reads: 690g
